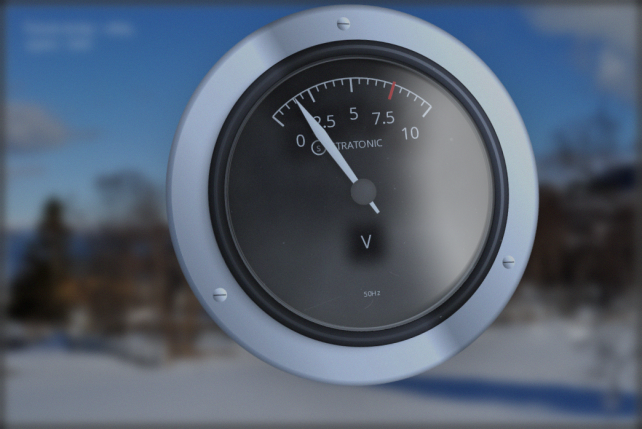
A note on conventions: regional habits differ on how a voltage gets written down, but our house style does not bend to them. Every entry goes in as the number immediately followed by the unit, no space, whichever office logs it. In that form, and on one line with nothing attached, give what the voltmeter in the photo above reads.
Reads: 1.5V
